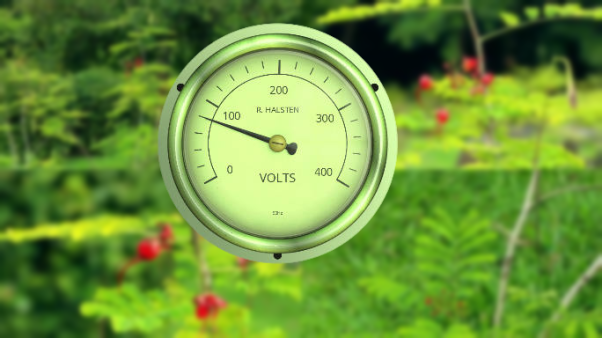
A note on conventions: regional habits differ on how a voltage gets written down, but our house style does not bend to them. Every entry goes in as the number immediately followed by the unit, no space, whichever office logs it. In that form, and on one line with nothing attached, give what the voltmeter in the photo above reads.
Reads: 80V
